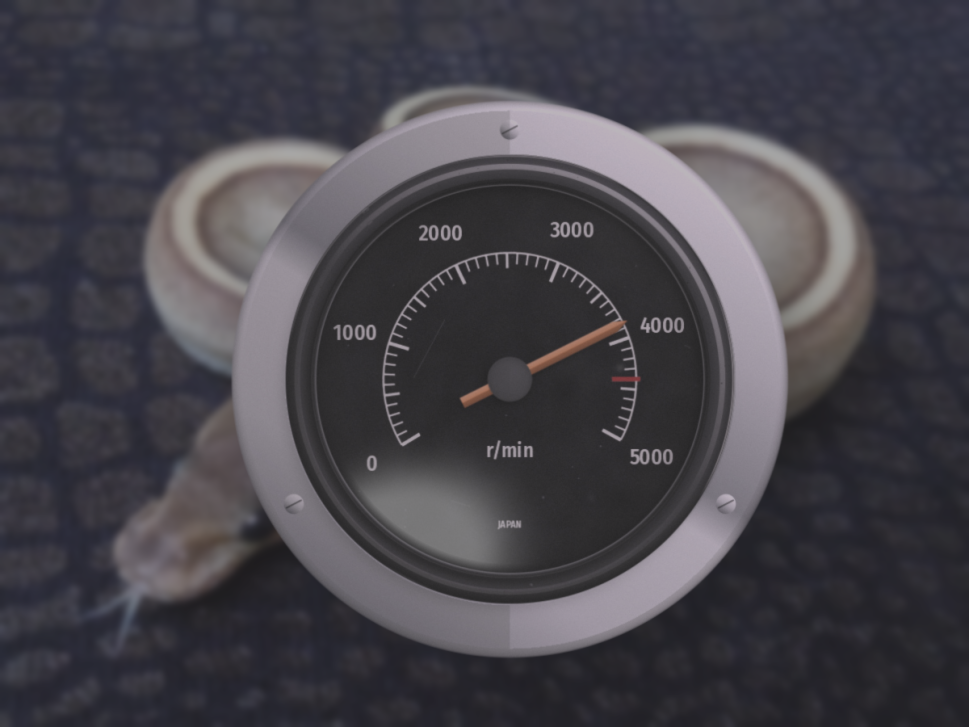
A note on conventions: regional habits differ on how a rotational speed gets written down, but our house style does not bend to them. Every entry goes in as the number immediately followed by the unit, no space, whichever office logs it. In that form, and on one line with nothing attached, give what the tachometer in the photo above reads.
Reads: 3850rpm
